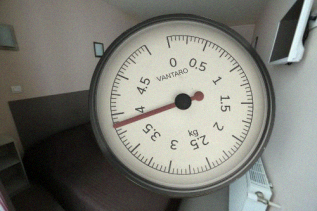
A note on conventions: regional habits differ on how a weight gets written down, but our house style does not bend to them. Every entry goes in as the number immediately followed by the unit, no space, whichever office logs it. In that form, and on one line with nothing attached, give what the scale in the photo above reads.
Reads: 3.85kg
